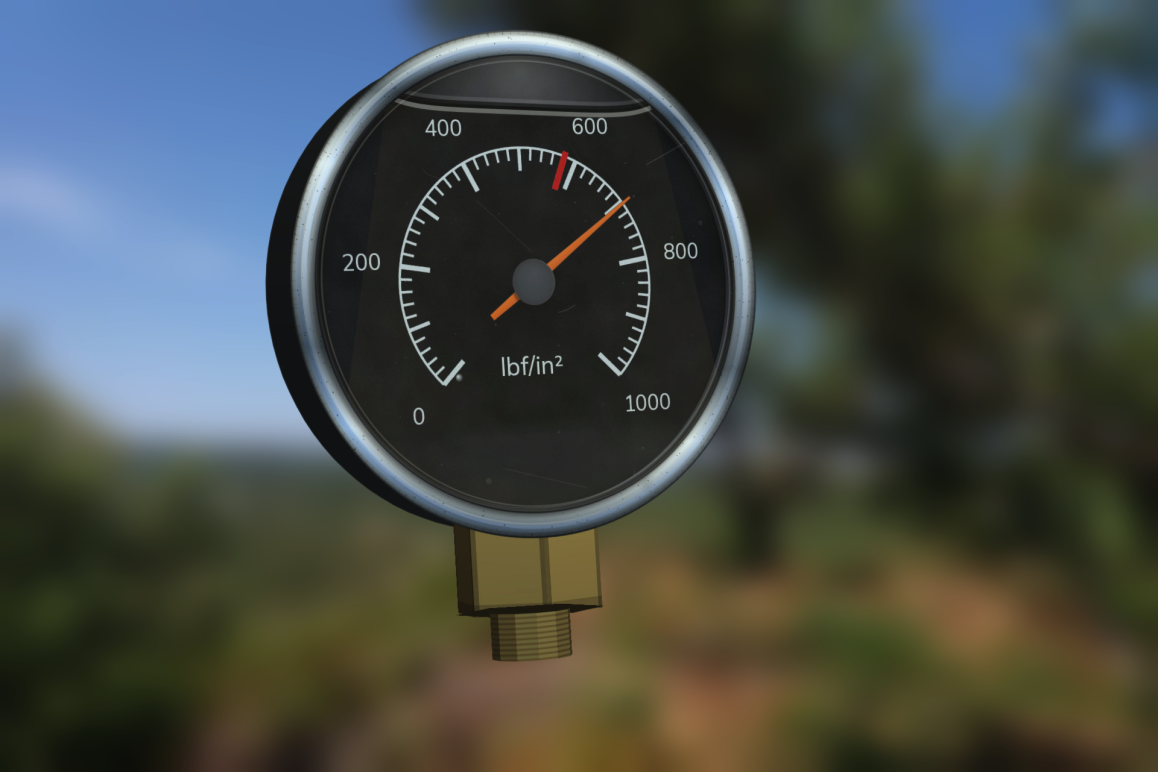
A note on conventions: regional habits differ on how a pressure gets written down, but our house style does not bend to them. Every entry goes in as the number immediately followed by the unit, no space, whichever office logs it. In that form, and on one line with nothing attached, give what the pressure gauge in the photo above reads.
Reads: 700psi
